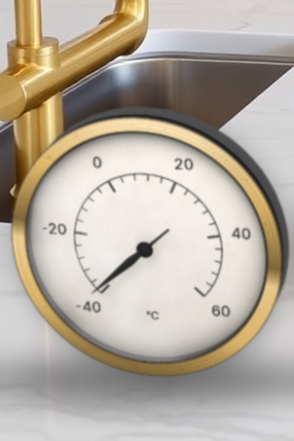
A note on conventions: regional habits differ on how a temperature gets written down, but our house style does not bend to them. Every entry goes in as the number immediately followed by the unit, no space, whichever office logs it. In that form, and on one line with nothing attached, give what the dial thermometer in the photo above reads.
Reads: -38°C
